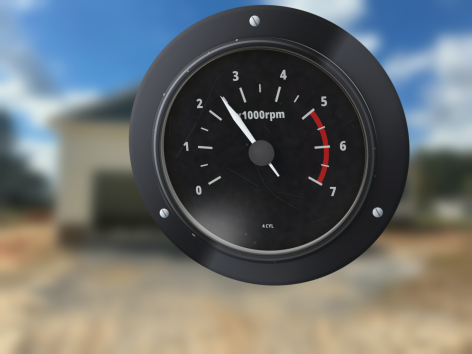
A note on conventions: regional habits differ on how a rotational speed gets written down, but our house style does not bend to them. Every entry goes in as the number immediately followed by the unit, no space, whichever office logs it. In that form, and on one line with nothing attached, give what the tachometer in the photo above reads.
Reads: 2500rpm
